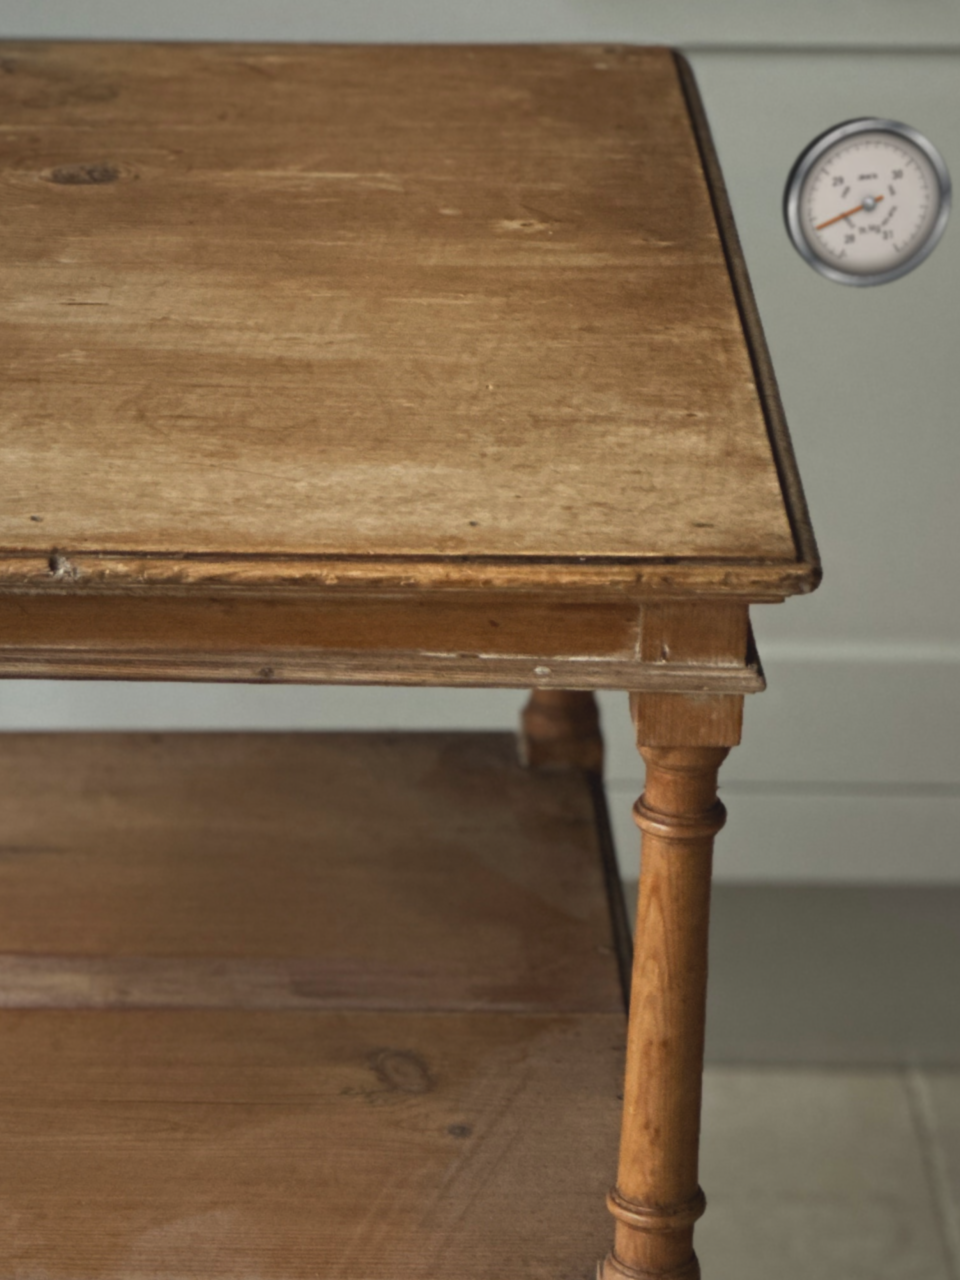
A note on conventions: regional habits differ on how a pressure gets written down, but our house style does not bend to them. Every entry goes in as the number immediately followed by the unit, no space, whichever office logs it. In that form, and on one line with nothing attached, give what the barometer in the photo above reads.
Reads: 28.4inHg
